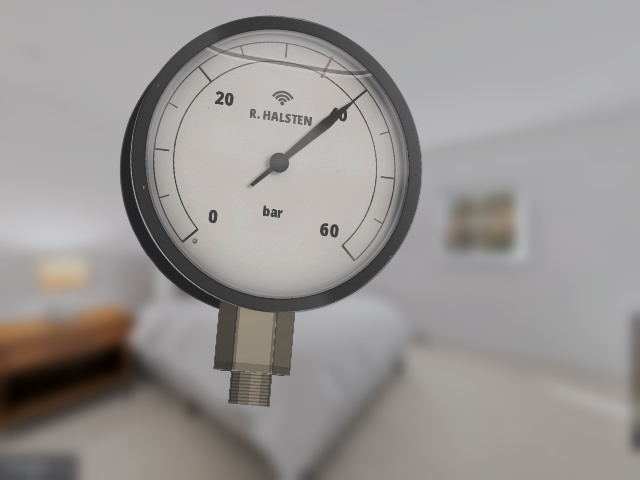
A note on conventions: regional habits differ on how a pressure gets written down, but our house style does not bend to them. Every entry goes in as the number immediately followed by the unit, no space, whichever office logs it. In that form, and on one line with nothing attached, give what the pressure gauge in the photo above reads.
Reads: 40bar
